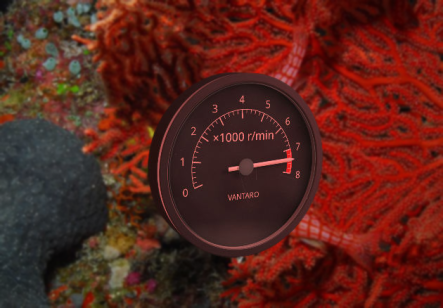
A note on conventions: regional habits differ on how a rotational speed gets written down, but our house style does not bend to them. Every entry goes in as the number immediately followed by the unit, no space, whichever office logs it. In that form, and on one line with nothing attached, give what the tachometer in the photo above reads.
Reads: 7400rpm
